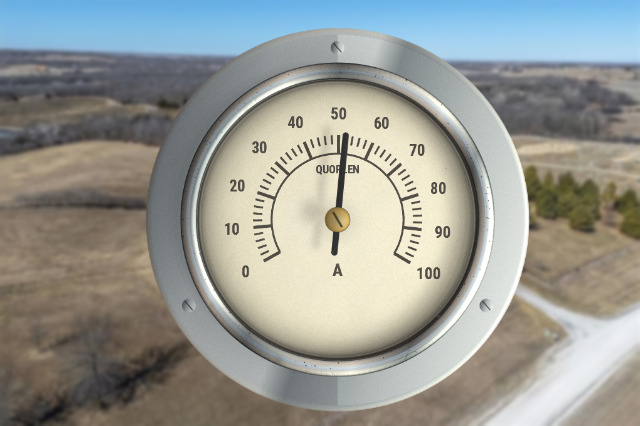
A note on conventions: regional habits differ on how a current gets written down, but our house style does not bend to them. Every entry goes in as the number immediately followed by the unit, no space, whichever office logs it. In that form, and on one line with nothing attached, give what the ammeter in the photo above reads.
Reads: 52A
